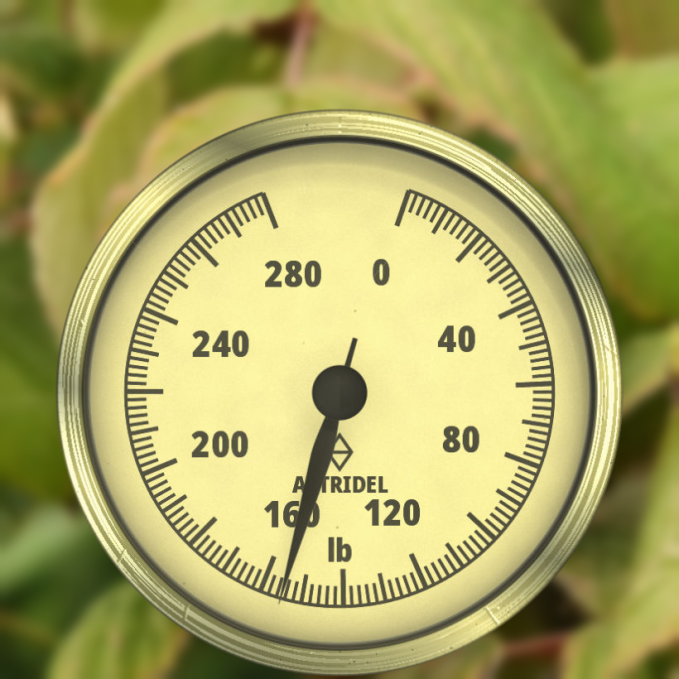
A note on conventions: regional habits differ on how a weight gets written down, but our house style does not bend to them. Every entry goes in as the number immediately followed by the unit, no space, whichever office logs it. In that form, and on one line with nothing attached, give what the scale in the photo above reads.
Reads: 155lb
